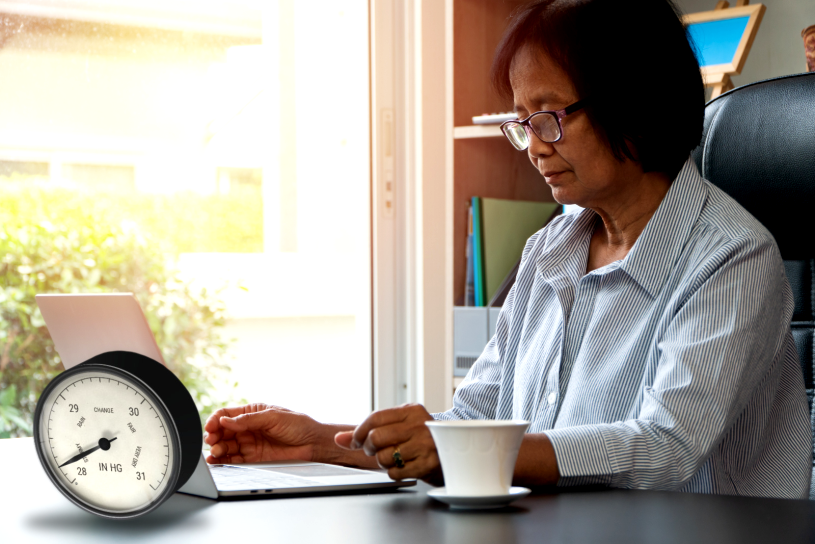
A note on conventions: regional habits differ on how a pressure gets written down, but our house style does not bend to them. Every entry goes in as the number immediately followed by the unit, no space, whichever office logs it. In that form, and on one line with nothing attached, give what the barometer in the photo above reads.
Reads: 28.2inHg
